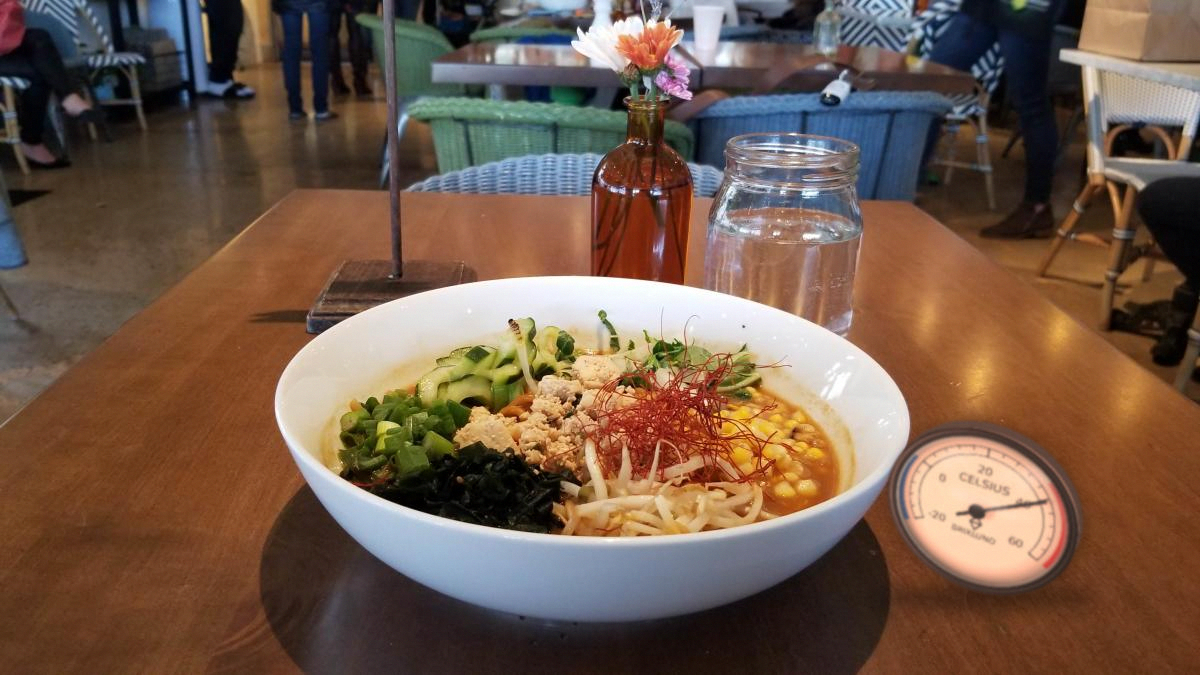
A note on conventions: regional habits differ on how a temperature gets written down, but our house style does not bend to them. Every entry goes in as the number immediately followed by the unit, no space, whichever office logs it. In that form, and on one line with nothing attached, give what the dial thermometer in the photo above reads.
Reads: 40°C
